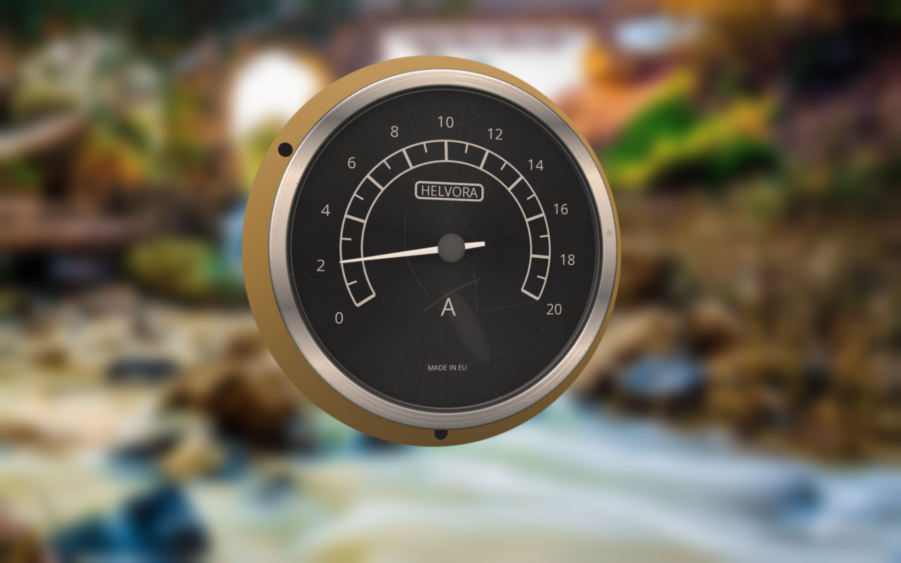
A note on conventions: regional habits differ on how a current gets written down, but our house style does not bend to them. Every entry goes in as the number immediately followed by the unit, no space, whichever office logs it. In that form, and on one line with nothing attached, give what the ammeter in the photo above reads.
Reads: 2A
